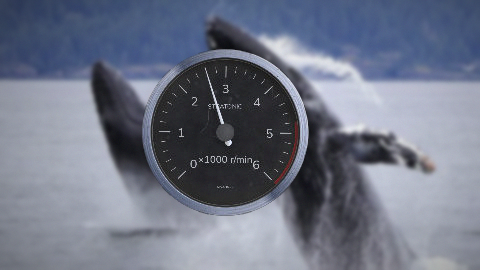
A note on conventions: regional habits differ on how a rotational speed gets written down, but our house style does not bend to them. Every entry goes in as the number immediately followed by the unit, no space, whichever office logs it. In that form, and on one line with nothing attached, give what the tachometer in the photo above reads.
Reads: 2600rpm
